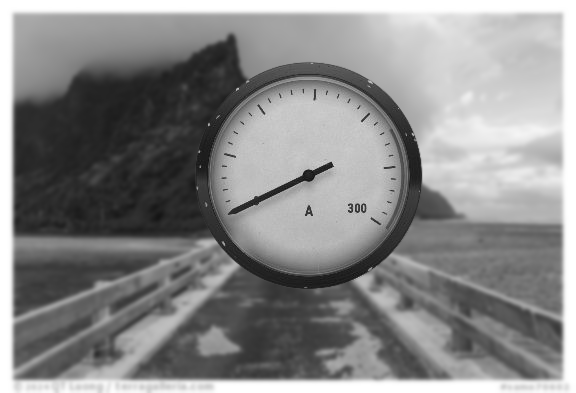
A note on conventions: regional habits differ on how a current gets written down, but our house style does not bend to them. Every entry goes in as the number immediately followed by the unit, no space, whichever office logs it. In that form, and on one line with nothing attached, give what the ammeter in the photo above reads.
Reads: 0A
